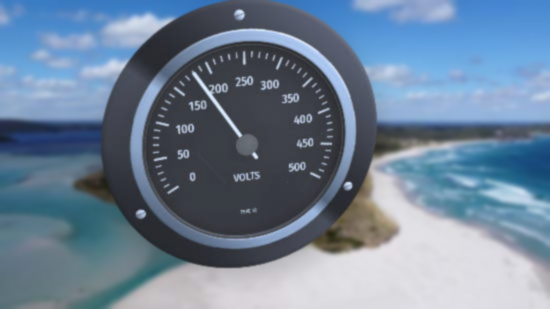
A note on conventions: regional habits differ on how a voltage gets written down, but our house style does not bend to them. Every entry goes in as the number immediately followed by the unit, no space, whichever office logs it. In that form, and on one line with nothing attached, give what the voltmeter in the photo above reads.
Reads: 180V
